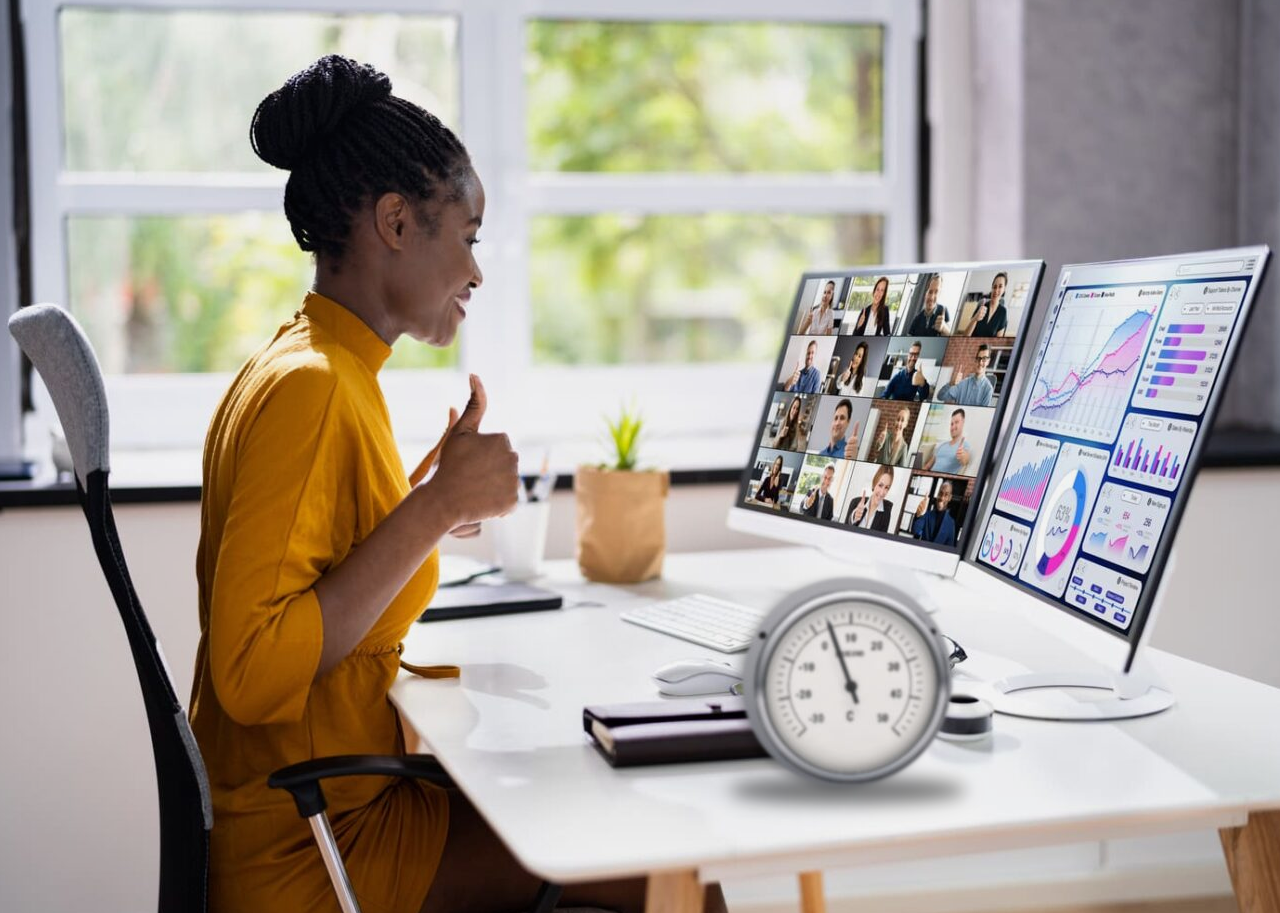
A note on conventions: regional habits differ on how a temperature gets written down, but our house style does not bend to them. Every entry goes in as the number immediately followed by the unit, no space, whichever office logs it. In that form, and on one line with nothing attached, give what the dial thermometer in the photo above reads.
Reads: 4°C
